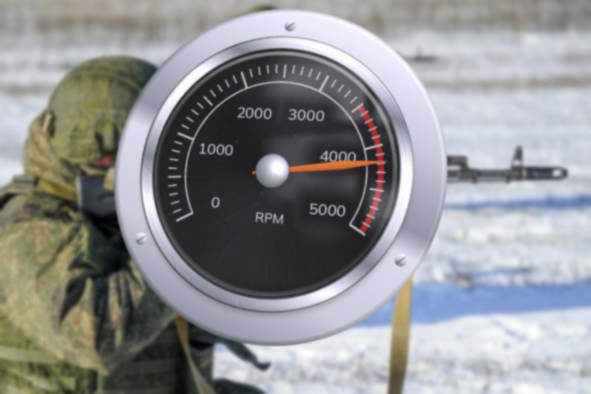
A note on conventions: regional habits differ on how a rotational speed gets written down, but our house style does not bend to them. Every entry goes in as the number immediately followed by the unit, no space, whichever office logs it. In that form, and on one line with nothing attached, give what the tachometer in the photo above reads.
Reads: 4200rpm
